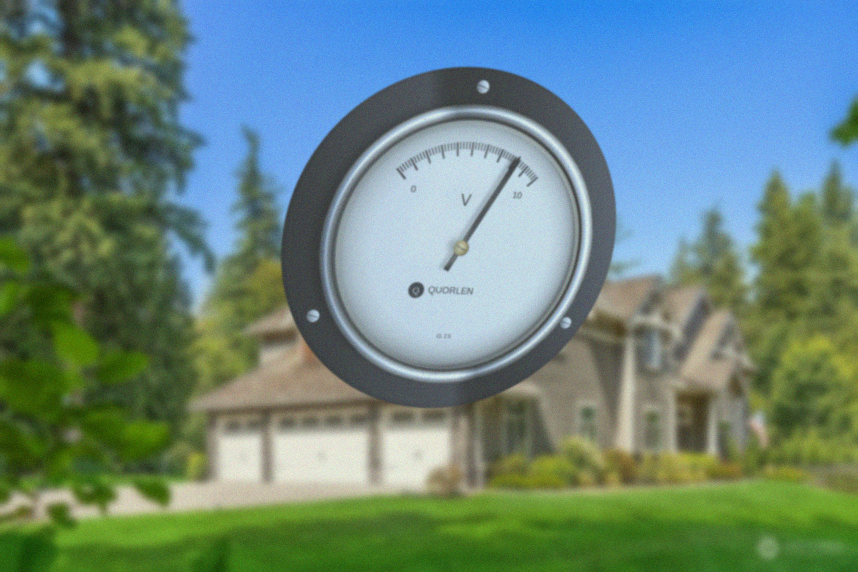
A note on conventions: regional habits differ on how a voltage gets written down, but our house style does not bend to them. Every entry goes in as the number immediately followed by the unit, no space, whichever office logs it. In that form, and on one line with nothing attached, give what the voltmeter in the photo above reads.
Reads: 8V
